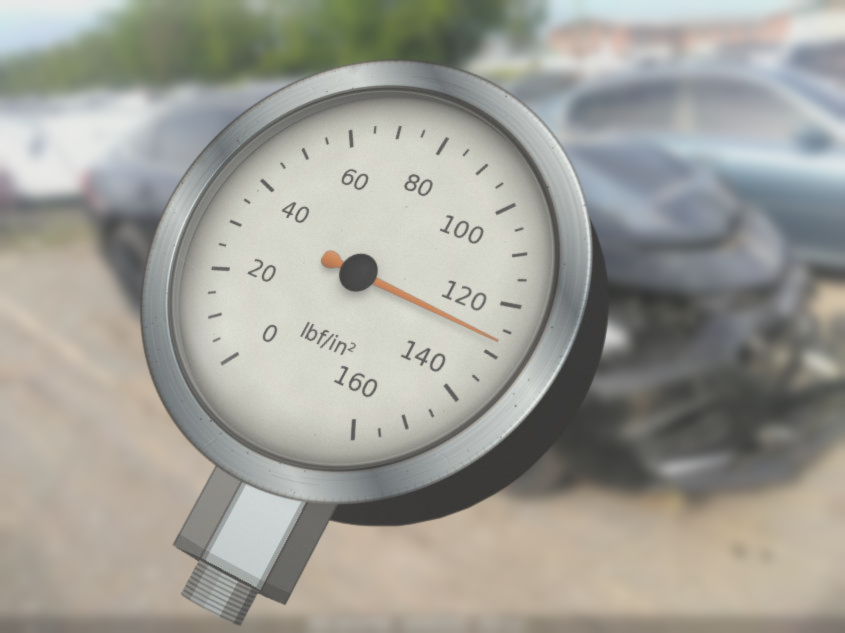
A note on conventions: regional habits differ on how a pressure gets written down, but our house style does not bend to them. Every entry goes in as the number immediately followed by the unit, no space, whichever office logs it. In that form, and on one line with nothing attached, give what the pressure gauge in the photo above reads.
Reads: 127.5psi
